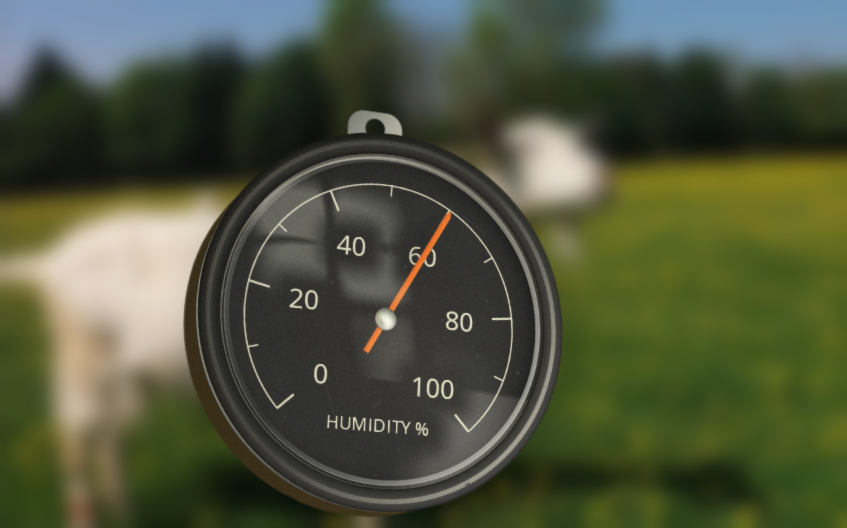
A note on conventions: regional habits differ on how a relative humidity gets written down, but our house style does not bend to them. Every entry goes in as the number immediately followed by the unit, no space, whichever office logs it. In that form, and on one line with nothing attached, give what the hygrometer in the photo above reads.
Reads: 60%
